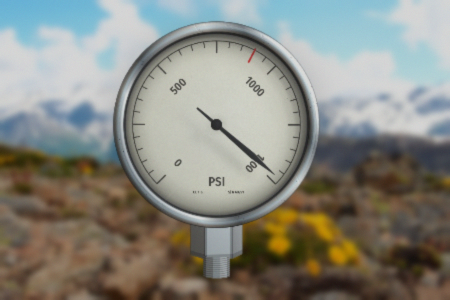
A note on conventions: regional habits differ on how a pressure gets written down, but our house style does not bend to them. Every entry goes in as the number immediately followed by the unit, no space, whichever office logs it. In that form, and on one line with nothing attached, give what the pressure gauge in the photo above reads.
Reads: 1475psi
